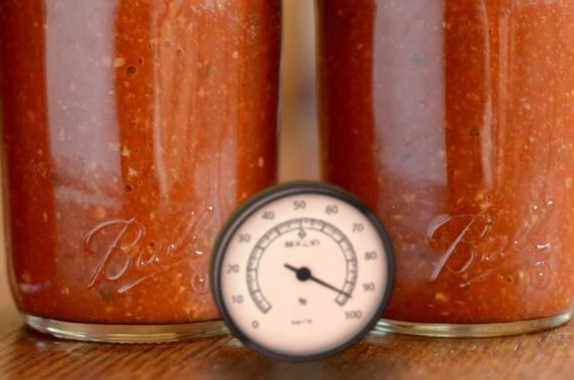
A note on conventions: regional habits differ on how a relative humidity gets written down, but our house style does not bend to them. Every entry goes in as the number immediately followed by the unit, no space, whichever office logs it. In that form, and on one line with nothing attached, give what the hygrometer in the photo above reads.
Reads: 95%
